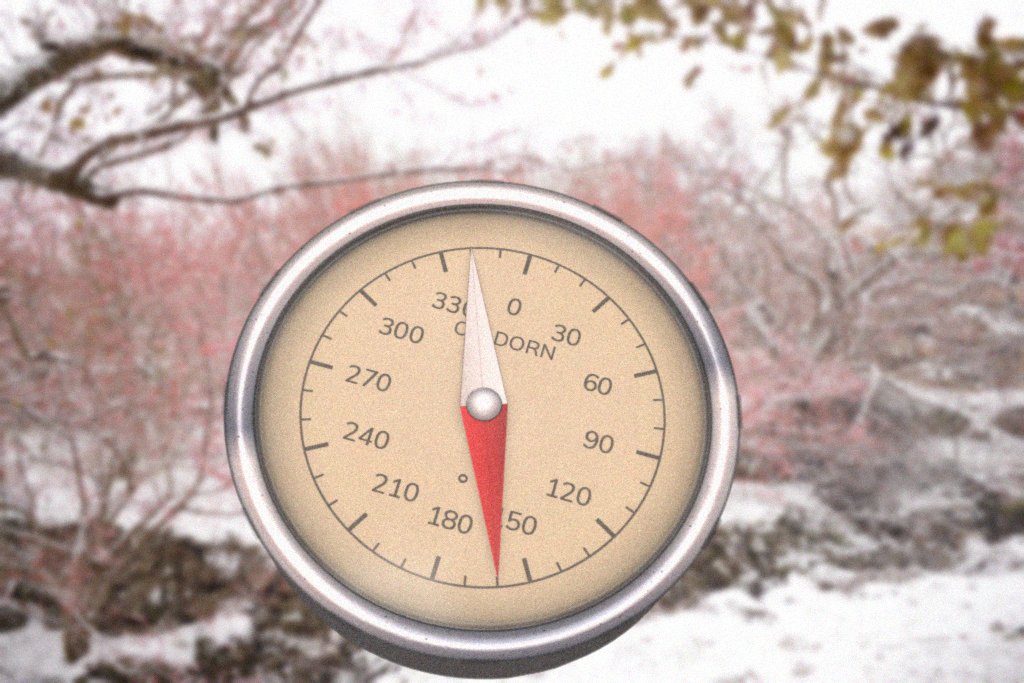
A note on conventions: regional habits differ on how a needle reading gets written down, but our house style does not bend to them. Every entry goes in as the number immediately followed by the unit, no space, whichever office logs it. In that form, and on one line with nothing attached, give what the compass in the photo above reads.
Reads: 160°
